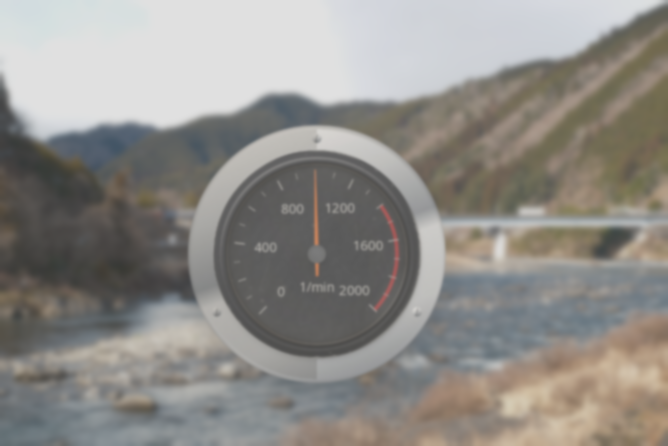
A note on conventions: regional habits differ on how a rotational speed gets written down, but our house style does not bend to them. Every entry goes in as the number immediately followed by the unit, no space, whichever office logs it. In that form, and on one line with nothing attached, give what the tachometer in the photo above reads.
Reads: 1000rpm
